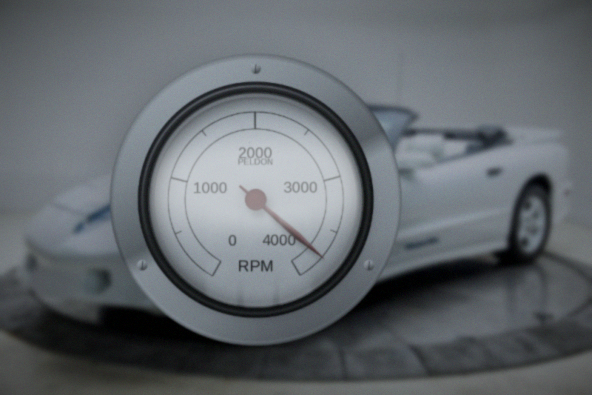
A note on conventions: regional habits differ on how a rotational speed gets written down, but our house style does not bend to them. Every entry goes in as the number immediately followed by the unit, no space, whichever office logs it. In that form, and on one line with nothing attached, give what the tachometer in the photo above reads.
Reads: 3750rpm
